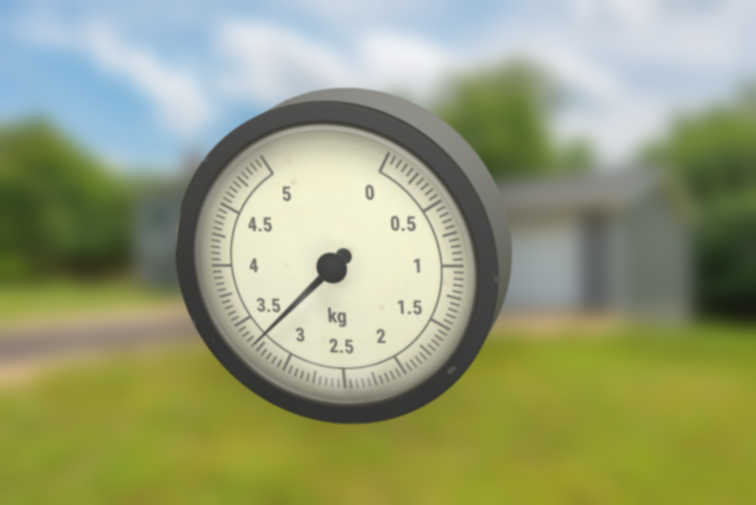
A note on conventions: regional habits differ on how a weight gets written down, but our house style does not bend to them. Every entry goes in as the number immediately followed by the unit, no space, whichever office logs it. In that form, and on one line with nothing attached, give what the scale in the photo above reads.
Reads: 3.3kg
